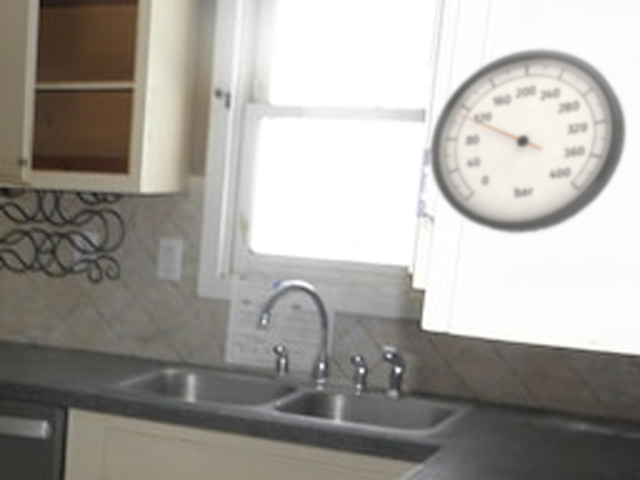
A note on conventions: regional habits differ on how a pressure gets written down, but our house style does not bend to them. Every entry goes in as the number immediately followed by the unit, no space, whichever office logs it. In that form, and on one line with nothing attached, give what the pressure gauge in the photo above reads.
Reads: 110bar
